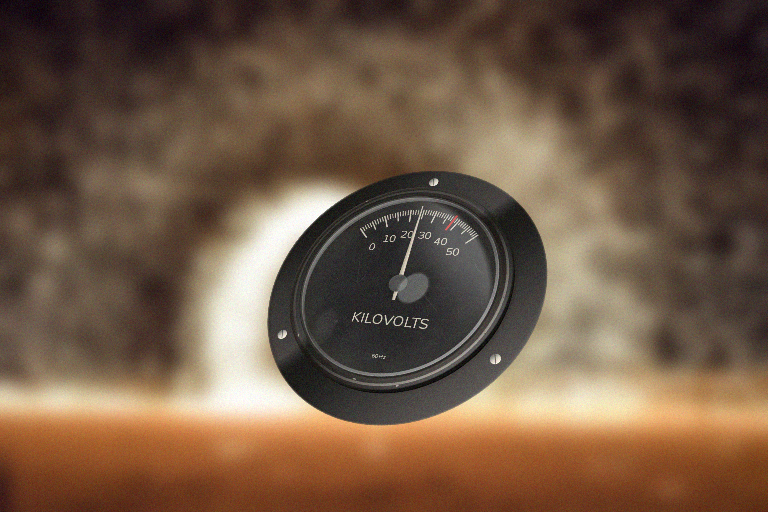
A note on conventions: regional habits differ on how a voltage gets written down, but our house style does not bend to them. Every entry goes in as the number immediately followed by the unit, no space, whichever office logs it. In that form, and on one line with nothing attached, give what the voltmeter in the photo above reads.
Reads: 25kV
